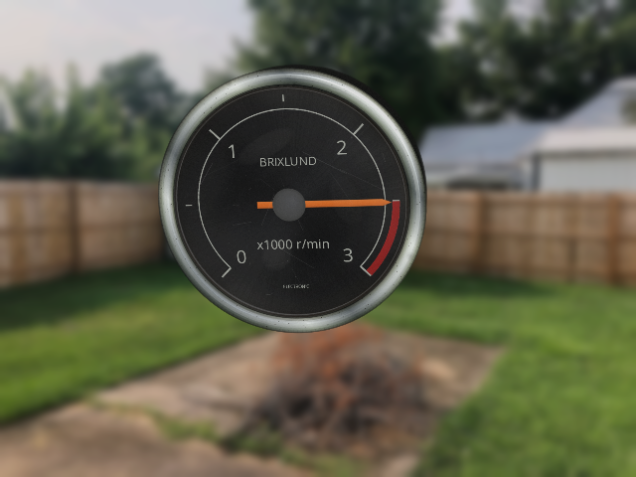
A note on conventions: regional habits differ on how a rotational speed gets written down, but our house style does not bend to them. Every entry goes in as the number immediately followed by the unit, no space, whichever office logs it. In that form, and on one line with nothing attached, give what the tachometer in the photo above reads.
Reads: 2500rpm
